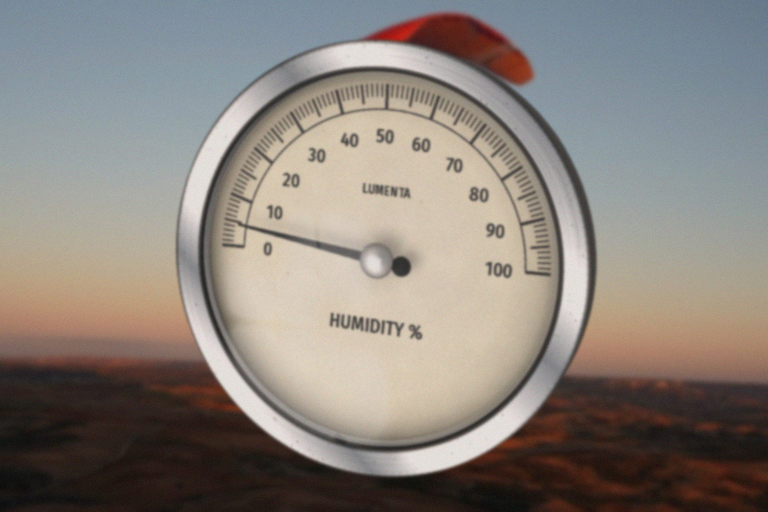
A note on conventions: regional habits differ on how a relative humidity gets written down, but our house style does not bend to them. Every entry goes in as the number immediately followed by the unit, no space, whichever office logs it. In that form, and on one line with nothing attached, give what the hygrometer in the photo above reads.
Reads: 5%
